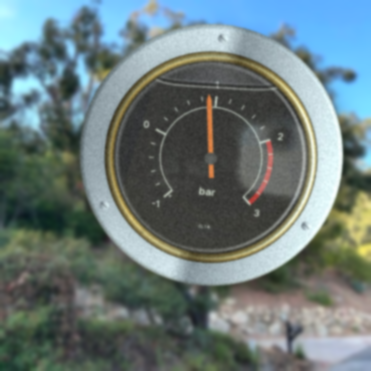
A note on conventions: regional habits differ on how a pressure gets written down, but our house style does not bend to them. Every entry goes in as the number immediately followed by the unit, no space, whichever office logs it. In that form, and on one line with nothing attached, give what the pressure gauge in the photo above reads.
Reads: 0.9bar
